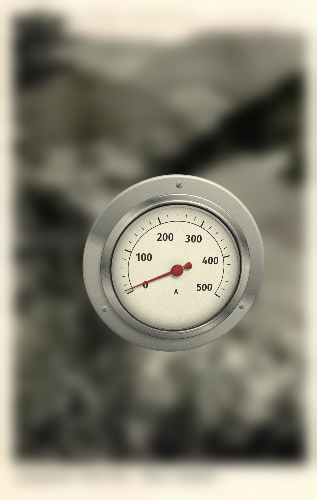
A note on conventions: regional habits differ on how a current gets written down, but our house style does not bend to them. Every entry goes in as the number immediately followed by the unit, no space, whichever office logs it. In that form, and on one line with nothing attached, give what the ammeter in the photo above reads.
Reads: 10A
